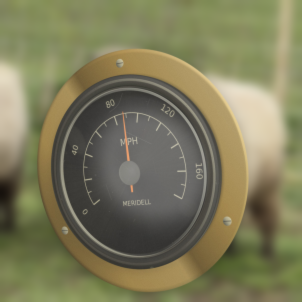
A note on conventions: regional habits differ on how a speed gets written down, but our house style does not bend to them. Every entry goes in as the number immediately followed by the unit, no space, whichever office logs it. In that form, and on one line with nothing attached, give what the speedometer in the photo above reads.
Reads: 90mph
